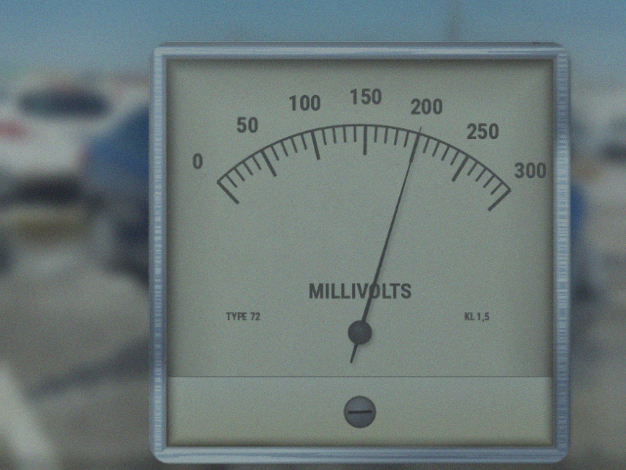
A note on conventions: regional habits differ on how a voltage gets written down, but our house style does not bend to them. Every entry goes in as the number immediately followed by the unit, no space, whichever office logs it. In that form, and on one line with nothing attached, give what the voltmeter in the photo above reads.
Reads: 200mV
